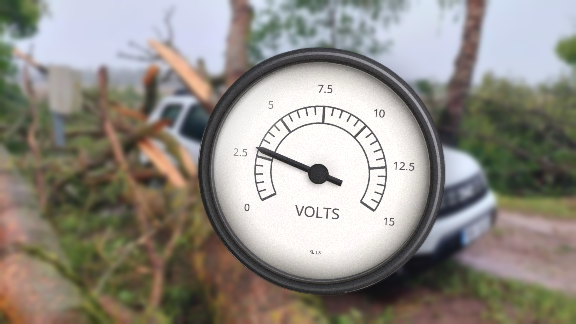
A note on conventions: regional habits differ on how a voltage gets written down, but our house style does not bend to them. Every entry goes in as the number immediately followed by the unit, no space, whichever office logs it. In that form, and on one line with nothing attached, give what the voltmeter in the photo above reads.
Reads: 3V
